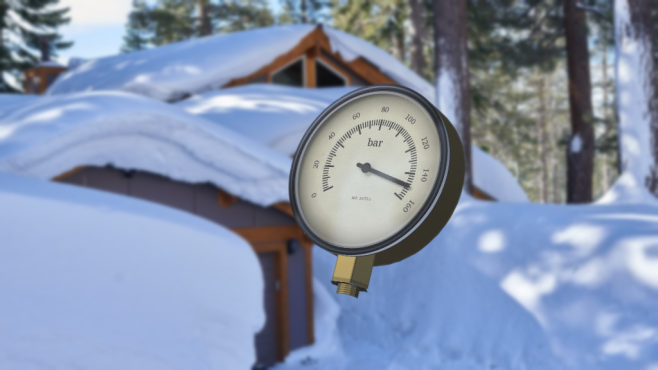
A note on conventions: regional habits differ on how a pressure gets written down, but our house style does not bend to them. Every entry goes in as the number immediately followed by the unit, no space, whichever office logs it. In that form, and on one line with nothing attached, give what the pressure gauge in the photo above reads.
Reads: 150bar
